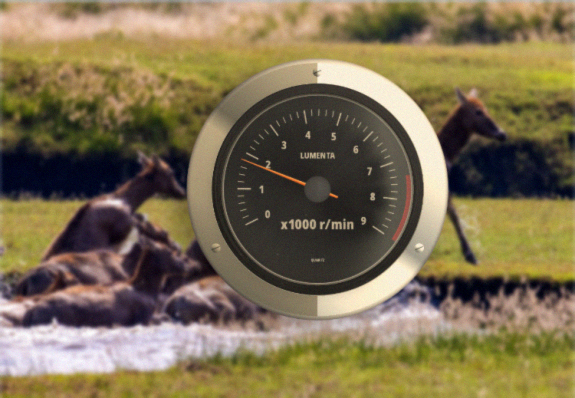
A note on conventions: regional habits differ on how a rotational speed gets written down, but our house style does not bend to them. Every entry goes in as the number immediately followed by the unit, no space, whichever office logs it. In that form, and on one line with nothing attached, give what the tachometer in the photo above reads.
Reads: 1800rpm
